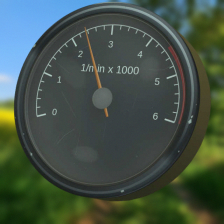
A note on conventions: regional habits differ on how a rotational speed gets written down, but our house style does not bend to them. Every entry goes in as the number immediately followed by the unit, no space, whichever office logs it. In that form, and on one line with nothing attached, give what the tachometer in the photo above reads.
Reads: 2400rpm
